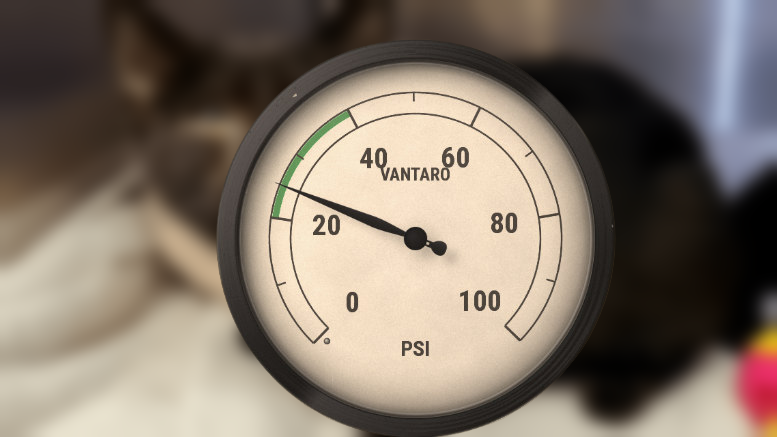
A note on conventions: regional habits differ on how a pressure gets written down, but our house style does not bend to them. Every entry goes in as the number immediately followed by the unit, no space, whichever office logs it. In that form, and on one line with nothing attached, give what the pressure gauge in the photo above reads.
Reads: 25psi
